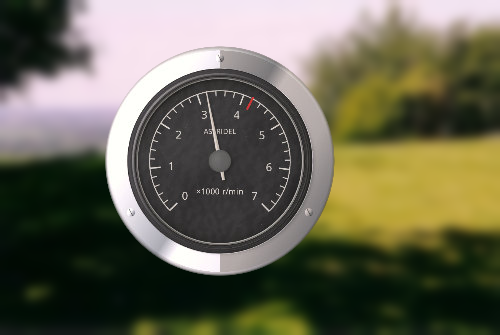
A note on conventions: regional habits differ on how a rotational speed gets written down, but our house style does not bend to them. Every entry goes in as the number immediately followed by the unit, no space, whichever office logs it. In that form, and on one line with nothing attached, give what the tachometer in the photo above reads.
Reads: 3200rpm
